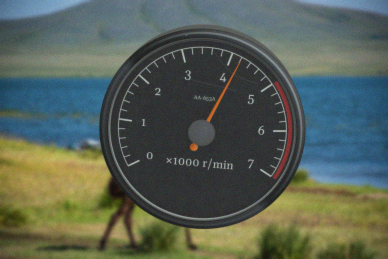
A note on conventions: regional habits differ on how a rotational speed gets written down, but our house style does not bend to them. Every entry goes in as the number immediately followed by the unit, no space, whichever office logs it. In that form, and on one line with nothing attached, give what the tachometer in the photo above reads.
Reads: 4200rpm
